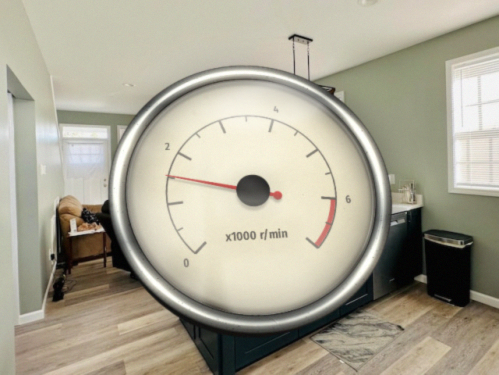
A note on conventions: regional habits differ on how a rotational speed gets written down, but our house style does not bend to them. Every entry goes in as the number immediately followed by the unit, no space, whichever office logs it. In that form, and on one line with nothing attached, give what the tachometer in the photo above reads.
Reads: 1500rpm
